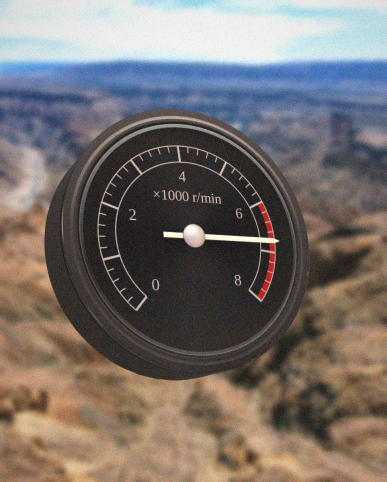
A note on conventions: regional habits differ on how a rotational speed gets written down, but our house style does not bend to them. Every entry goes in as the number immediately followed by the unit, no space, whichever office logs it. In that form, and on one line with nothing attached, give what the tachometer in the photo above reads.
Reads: 6800rpm
